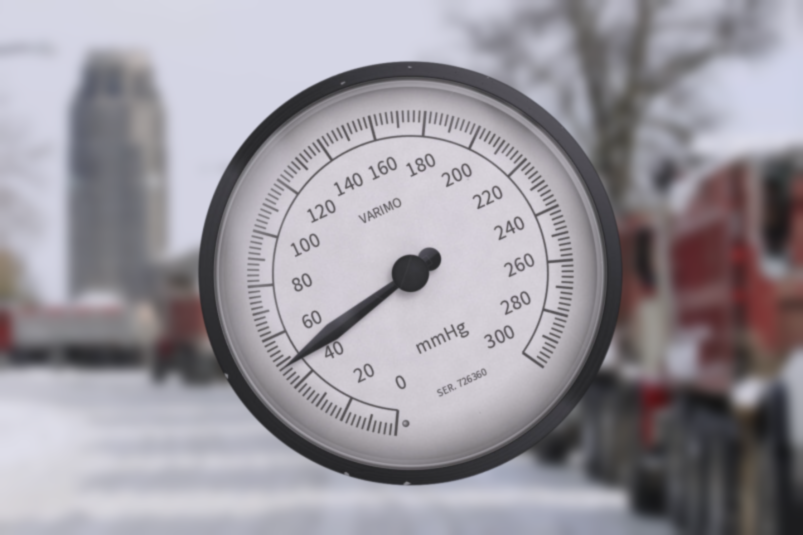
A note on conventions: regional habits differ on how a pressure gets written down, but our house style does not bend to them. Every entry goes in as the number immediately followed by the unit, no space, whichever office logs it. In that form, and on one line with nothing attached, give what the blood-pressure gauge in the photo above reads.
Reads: 48mmHg
